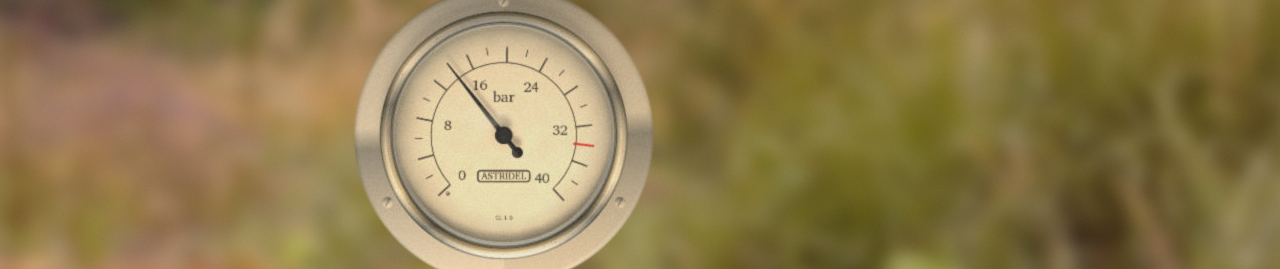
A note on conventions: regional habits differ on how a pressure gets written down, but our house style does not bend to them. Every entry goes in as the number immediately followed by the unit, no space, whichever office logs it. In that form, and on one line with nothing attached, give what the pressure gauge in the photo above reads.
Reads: 14bar
